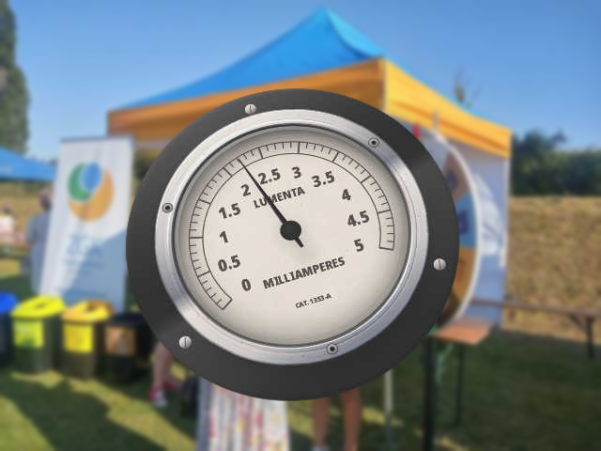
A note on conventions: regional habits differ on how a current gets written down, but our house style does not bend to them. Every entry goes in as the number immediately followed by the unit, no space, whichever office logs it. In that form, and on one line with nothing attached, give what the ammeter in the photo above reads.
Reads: 2.2mA
